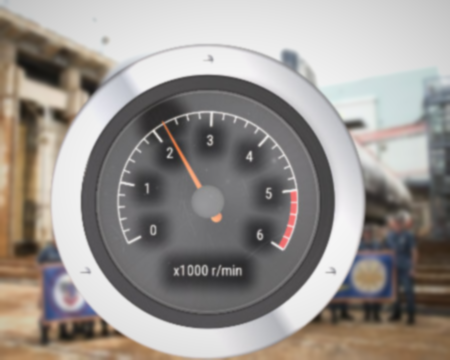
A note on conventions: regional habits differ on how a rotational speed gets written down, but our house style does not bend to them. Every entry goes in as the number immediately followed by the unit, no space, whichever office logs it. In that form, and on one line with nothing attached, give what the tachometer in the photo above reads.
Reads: 2200rpm
